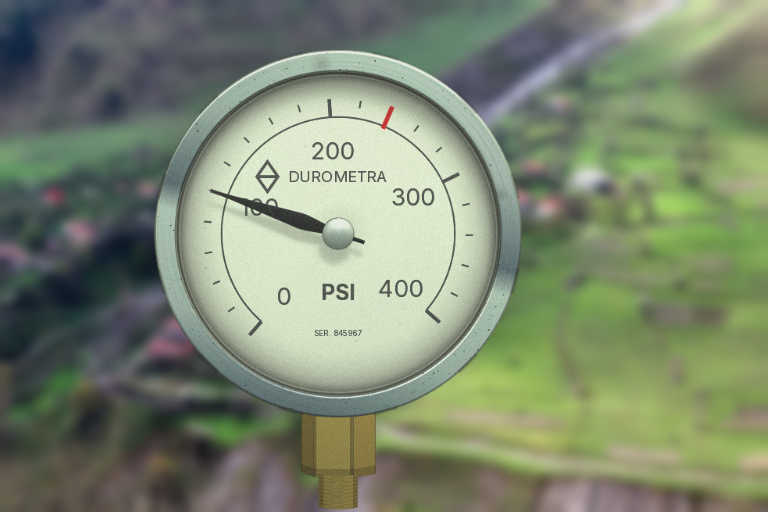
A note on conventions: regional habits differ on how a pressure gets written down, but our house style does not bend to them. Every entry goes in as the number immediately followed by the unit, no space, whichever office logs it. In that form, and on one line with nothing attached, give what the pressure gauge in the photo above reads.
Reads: 100psi
